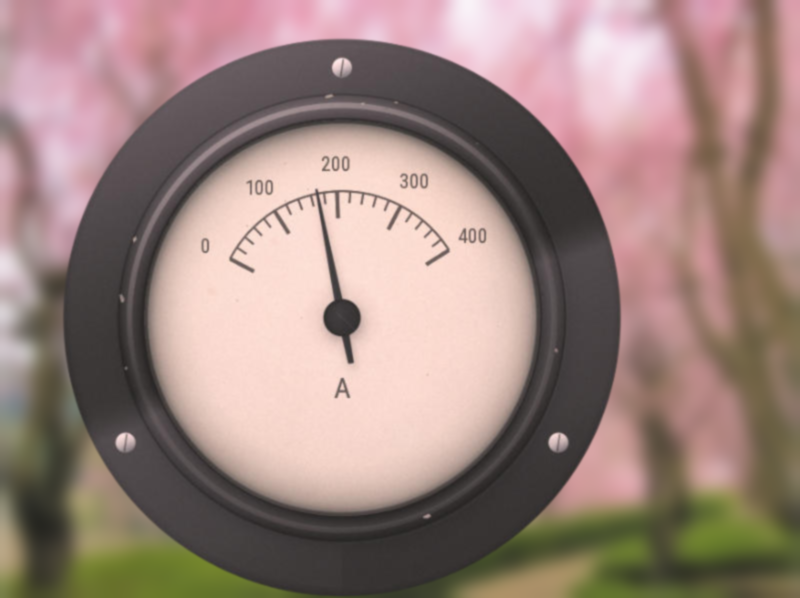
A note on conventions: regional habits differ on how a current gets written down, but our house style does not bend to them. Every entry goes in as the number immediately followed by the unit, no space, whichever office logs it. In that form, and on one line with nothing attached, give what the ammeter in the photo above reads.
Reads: 170A
